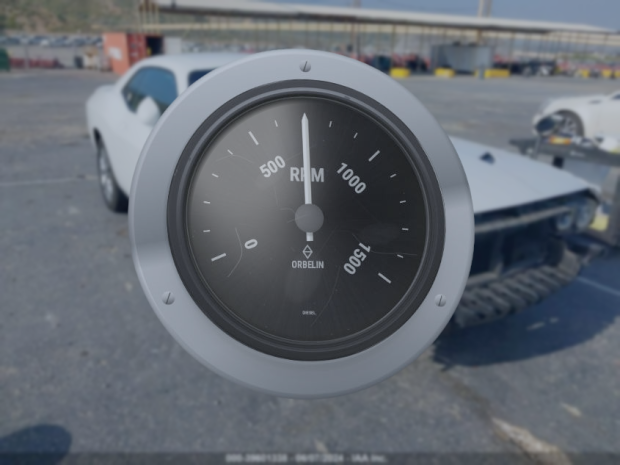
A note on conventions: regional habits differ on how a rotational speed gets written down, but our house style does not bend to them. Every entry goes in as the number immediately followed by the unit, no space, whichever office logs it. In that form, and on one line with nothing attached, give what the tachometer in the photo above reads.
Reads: 700rpm
